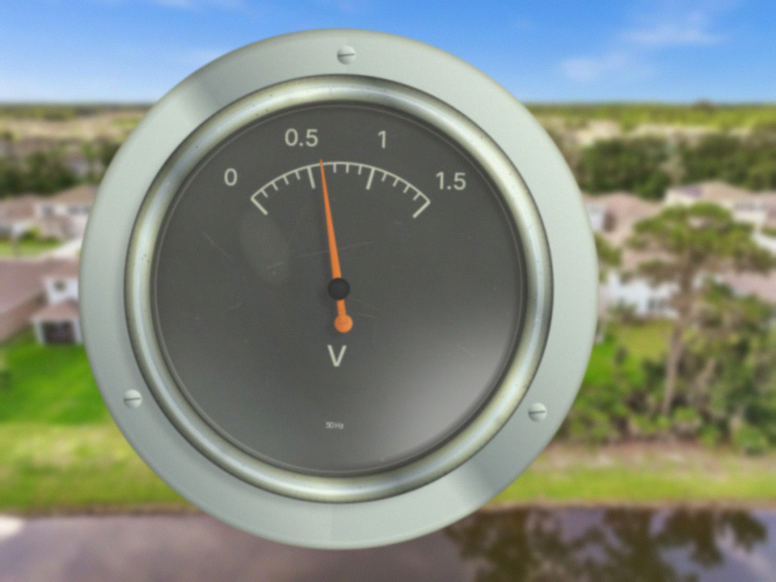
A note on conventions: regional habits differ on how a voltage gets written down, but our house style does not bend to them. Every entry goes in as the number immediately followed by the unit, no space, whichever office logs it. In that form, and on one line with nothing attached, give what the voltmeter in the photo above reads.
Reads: 0.6V
